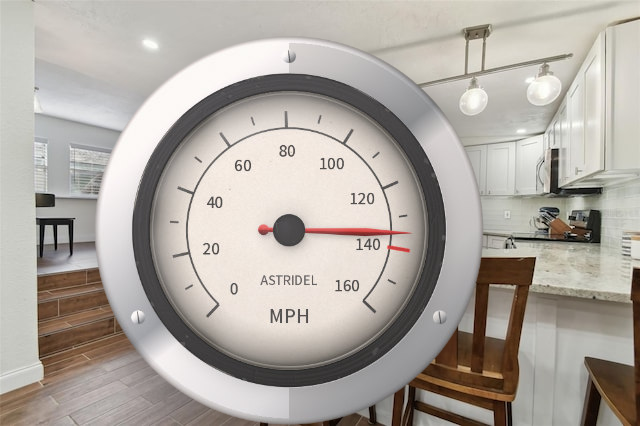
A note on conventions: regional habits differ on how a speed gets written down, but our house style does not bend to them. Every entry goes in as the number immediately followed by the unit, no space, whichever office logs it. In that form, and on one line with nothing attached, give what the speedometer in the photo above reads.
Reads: 135mph
